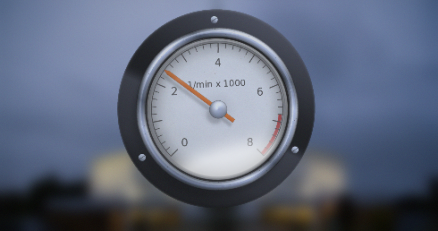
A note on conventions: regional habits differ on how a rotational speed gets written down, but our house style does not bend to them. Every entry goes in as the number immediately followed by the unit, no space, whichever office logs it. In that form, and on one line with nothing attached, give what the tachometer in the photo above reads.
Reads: 2400rpm
